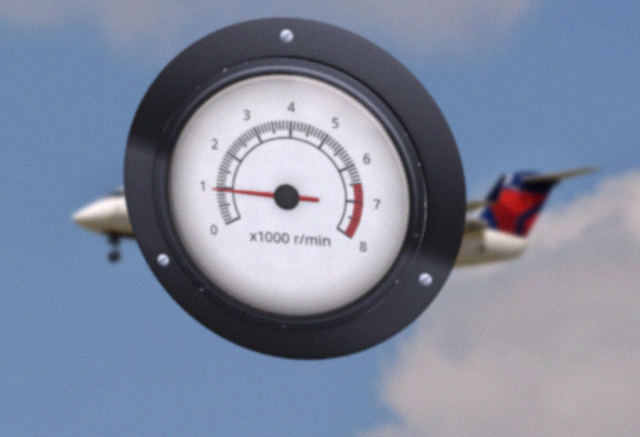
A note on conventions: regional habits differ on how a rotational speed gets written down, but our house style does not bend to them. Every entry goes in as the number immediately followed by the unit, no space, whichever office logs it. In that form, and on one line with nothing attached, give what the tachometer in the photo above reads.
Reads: 1000rpm
